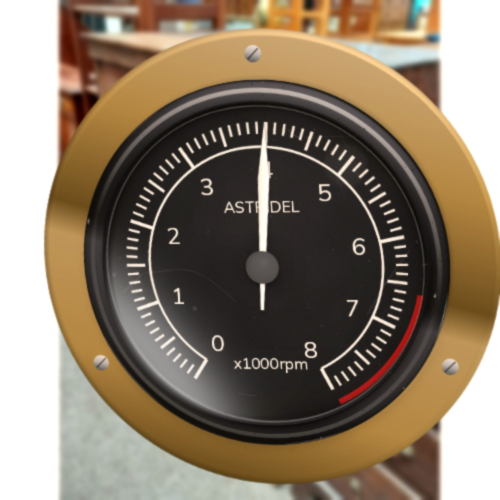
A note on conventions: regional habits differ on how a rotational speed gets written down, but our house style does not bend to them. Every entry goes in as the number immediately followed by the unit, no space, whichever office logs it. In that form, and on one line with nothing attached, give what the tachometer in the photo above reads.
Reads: 4000rpm
